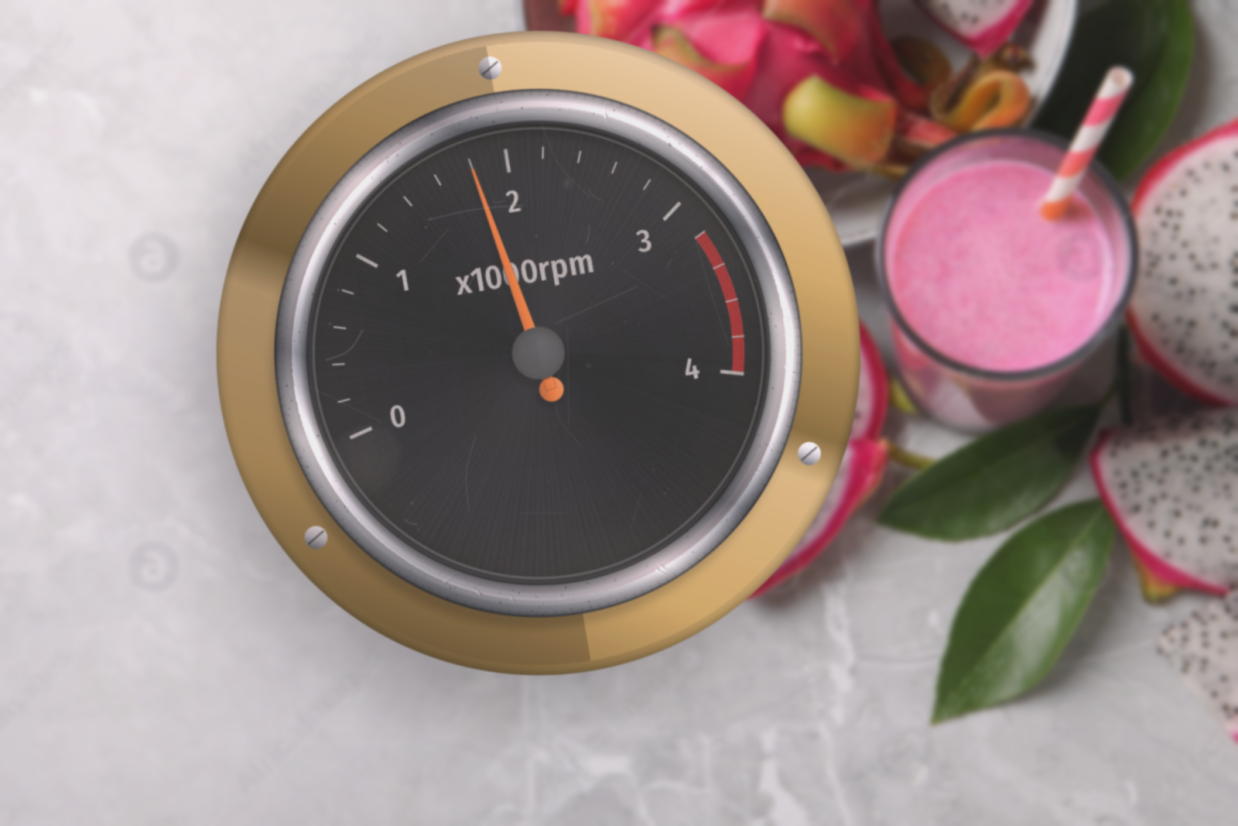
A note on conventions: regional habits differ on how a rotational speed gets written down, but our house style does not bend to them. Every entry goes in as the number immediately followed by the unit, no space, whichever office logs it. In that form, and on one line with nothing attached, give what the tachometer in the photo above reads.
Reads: 1800rpm
